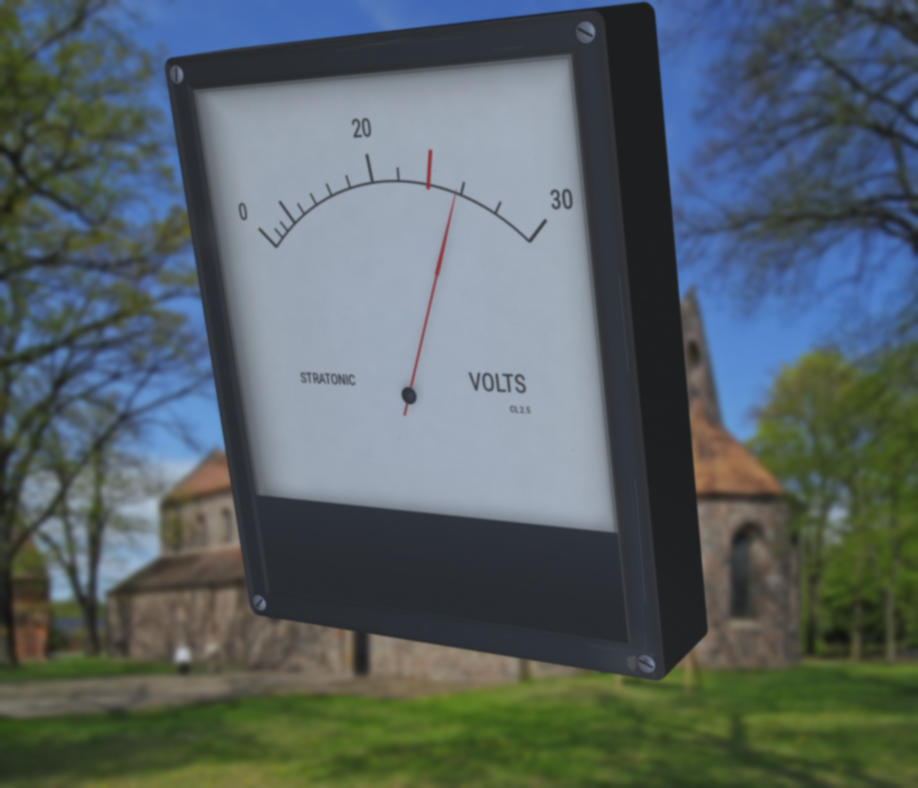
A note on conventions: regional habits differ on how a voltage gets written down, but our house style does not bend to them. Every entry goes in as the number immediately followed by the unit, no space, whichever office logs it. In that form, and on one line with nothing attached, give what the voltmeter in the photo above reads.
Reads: 26V
